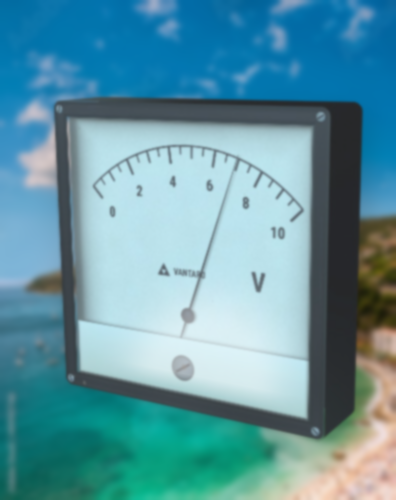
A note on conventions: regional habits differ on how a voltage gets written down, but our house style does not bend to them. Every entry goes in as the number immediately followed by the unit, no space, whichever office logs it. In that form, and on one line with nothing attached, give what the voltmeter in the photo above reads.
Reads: 7V
